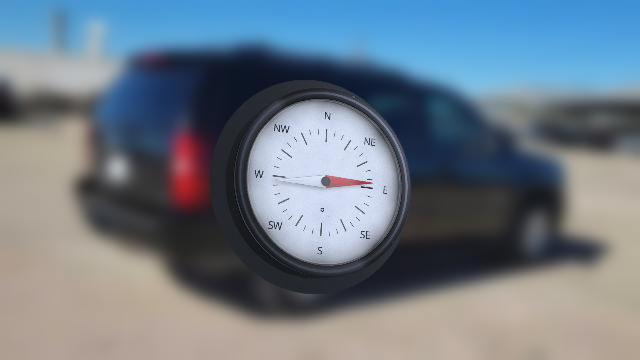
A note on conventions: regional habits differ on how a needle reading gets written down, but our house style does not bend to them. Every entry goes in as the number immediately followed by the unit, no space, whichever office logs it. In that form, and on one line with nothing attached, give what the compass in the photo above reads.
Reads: 85°
